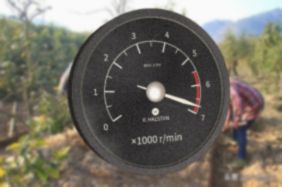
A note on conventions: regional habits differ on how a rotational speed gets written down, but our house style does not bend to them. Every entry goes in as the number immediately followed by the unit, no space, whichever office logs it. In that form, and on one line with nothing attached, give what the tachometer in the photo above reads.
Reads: 6750rpm
